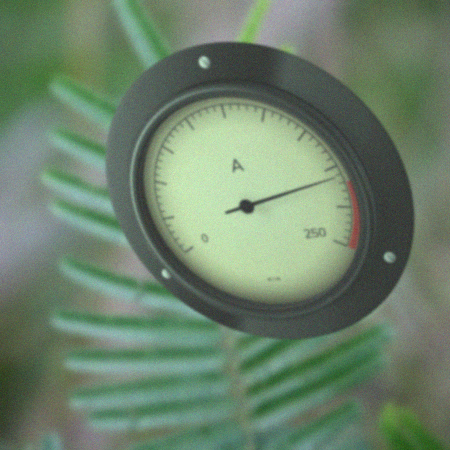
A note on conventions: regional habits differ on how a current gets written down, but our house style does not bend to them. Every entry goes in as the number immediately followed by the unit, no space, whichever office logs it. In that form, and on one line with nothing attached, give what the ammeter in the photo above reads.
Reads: 205A
